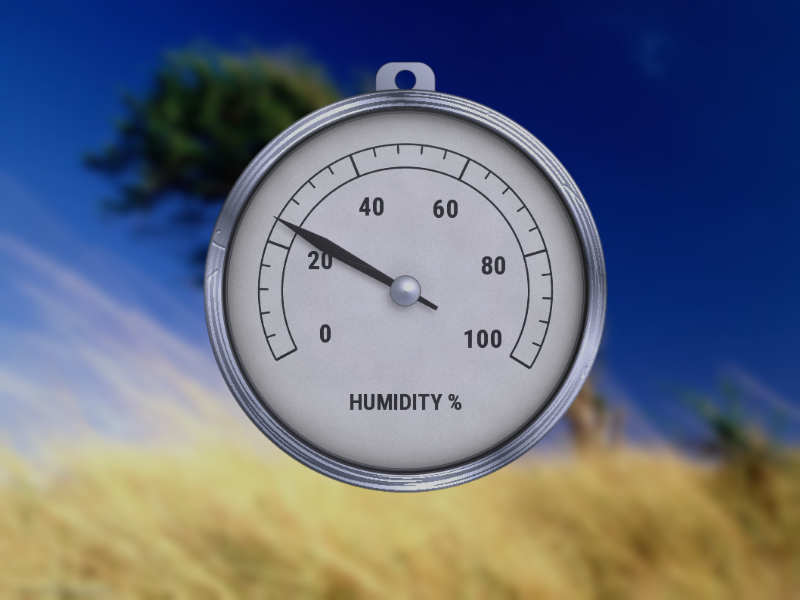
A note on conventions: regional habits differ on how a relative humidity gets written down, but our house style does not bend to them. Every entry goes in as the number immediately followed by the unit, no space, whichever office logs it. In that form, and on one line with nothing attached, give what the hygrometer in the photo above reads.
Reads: 24%
